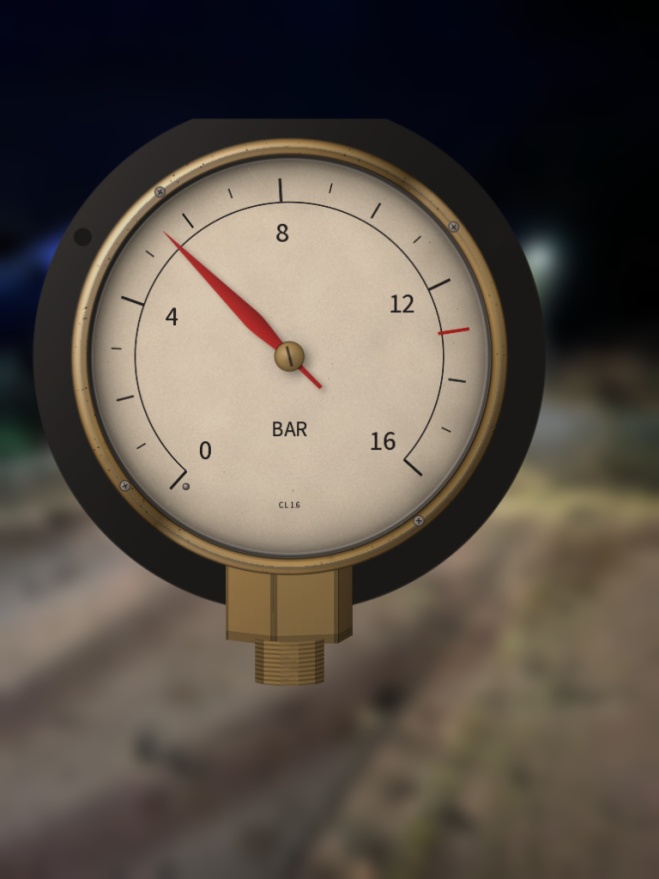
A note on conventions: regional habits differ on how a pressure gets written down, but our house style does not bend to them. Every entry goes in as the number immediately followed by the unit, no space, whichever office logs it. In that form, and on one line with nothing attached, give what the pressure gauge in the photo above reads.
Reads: 5.5bar
